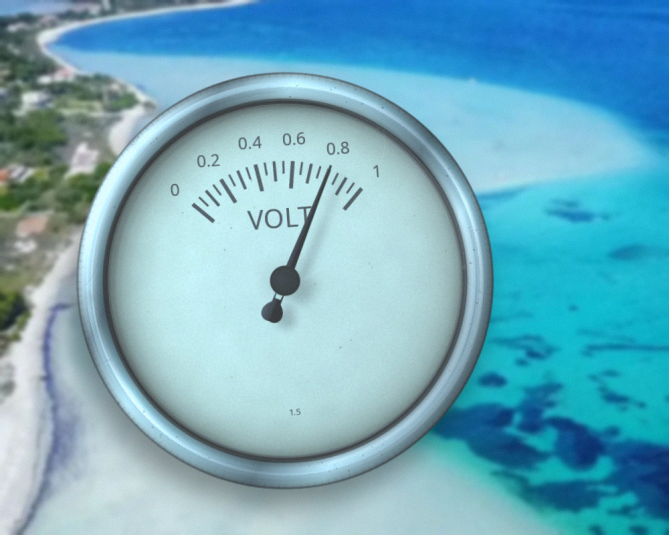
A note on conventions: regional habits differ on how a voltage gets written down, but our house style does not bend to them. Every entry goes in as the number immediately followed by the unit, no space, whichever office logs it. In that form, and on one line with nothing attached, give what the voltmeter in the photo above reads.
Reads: 0.8V
